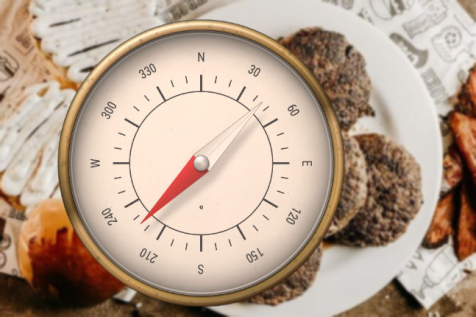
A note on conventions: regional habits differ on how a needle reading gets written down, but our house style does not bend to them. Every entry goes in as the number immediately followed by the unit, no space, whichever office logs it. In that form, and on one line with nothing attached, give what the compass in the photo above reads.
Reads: 225°
